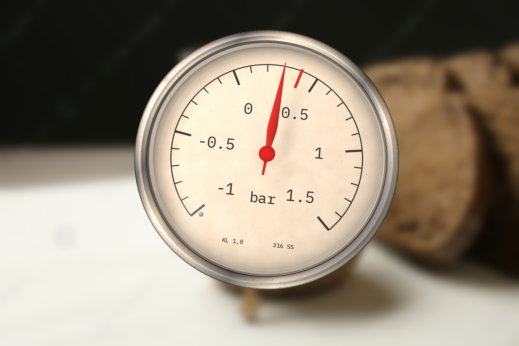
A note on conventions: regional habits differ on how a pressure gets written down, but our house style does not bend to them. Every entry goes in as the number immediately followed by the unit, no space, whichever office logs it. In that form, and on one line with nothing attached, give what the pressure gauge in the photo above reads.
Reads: 0.3bar
